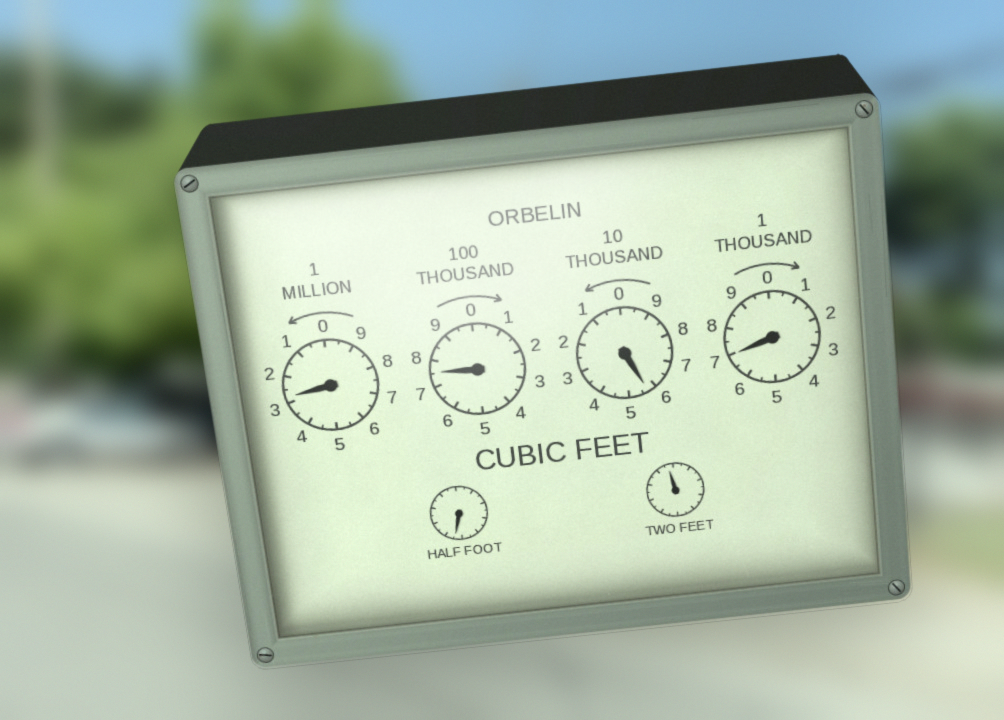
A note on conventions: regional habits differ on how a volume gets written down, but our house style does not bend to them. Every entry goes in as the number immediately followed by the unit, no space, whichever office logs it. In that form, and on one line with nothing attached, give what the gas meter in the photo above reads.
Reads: 275700ft³
